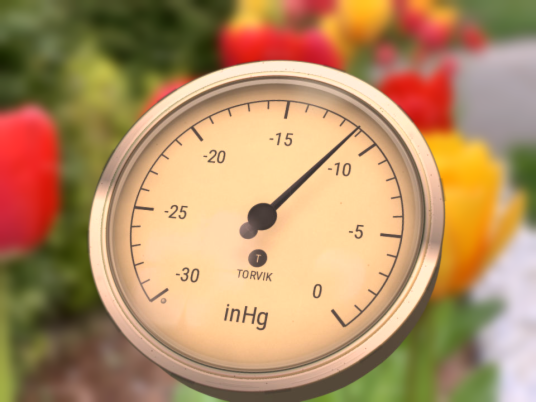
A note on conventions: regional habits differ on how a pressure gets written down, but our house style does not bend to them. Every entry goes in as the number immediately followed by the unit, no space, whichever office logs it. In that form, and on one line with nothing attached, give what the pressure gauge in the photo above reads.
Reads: -11inHg
